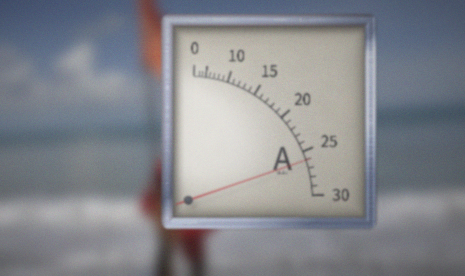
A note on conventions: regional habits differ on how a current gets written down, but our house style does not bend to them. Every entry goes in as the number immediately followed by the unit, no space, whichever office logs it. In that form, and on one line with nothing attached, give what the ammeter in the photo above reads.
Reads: 26A
